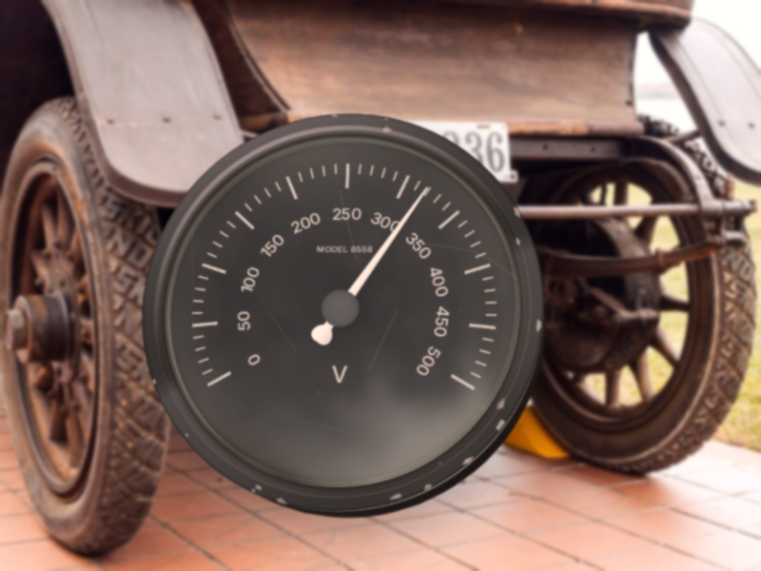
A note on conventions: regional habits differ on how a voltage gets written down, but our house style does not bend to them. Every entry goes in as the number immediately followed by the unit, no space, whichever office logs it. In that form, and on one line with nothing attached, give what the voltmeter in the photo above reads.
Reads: 320V
